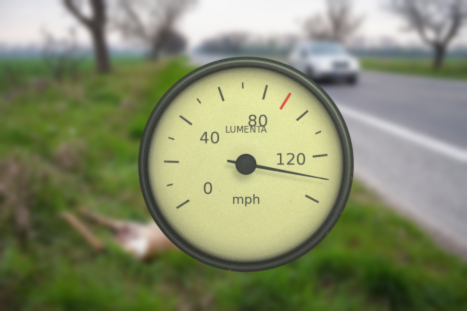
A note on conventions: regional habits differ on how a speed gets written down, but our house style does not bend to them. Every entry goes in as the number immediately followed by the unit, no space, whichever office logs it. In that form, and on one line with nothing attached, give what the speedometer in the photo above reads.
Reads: 130mph
